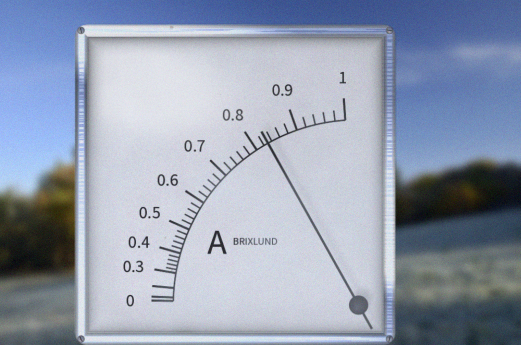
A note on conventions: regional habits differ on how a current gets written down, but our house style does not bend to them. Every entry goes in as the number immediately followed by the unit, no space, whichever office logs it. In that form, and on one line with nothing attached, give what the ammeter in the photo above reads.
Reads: 0.83A
